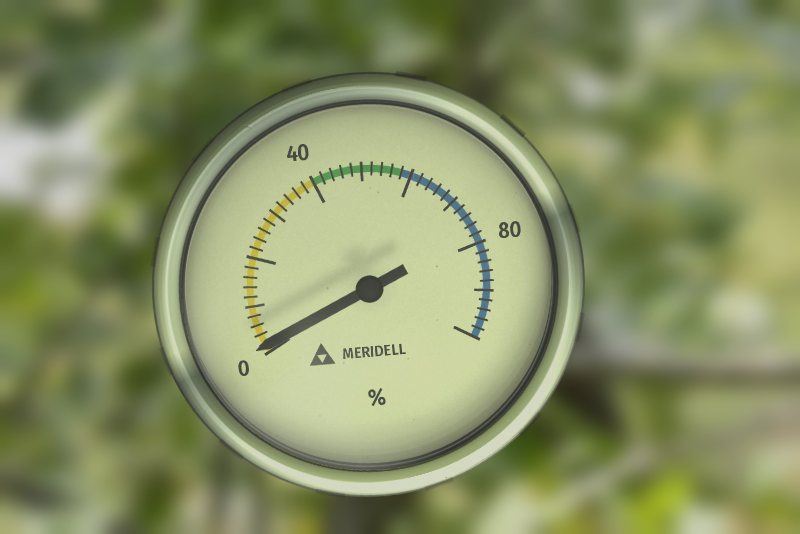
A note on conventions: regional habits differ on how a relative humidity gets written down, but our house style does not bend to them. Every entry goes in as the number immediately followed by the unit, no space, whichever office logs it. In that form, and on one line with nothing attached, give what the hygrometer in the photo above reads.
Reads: 2%
